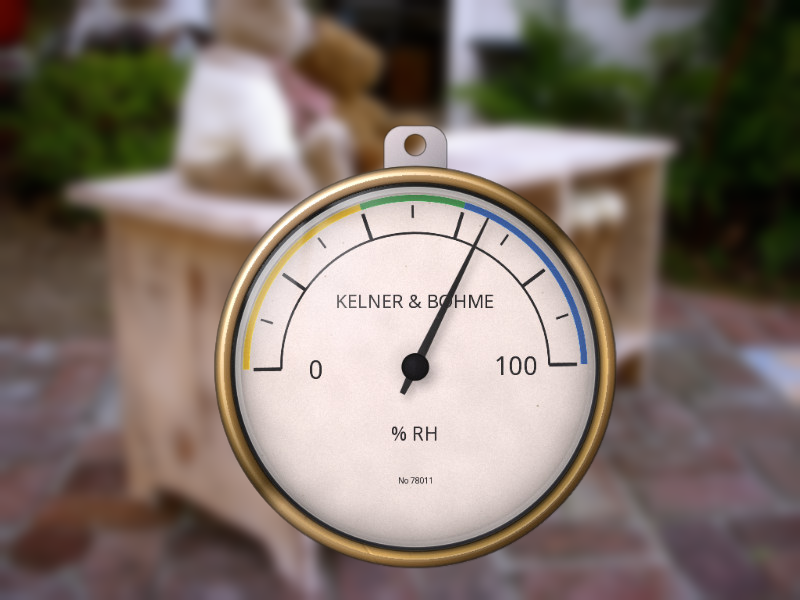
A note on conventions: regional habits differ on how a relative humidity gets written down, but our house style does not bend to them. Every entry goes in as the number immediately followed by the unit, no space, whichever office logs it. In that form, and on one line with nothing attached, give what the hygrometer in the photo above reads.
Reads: 65%
